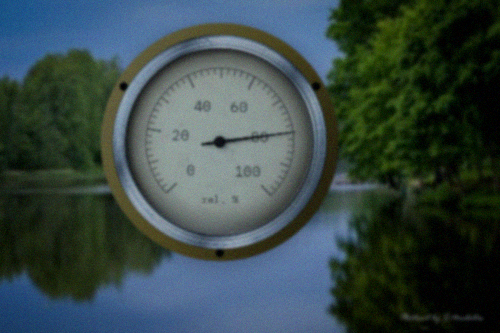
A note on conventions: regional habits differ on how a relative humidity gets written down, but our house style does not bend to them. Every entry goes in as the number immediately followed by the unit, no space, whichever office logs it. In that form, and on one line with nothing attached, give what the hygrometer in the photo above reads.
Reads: 80%
